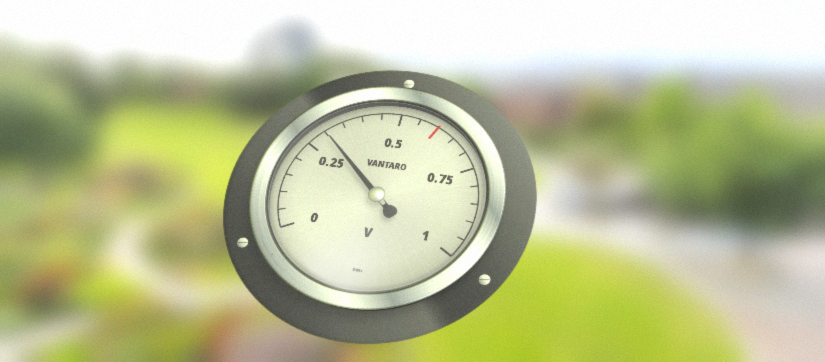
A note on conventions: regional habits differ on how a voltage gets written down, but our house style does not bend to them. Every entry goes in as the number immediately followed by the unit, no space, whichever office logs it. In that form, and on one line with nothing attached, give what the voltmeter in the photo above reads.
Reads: 0.3V
